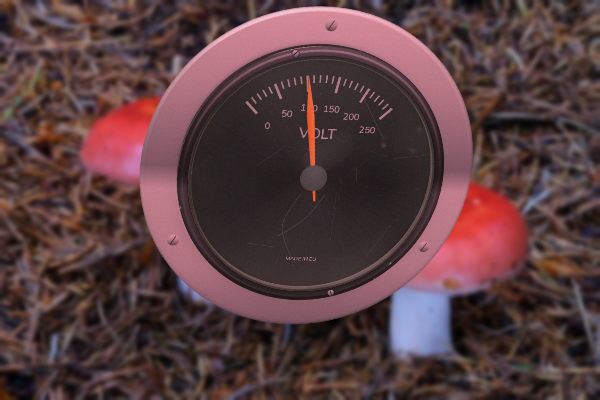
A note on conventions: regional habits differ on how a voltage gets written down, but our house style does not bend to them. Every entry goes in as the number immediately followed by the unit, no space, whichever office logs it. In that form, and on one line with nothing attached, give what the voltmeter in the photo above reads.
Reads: 100V
